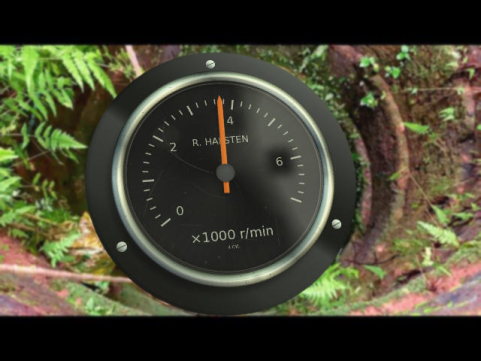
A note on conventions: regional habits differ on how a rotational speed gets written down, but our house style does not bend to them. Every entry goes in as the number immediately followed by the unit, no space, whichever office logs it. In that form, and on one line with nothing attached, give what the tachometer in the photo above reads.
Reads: 3700rpm
